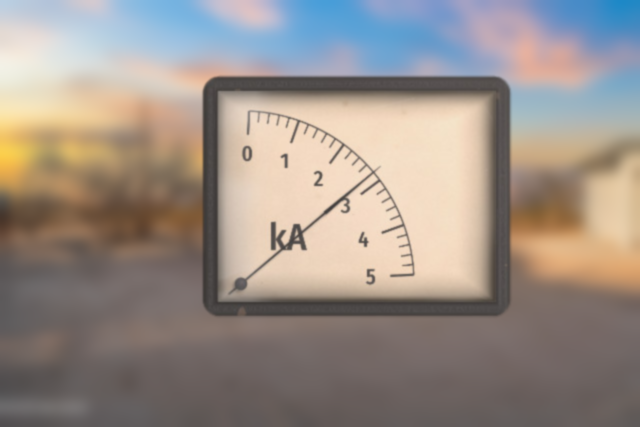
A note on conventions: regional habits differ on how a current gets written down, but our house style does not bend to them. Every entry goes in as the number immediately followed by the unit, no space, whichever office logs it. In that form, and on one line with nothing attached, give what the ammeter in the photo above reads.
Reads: 2.8kA
